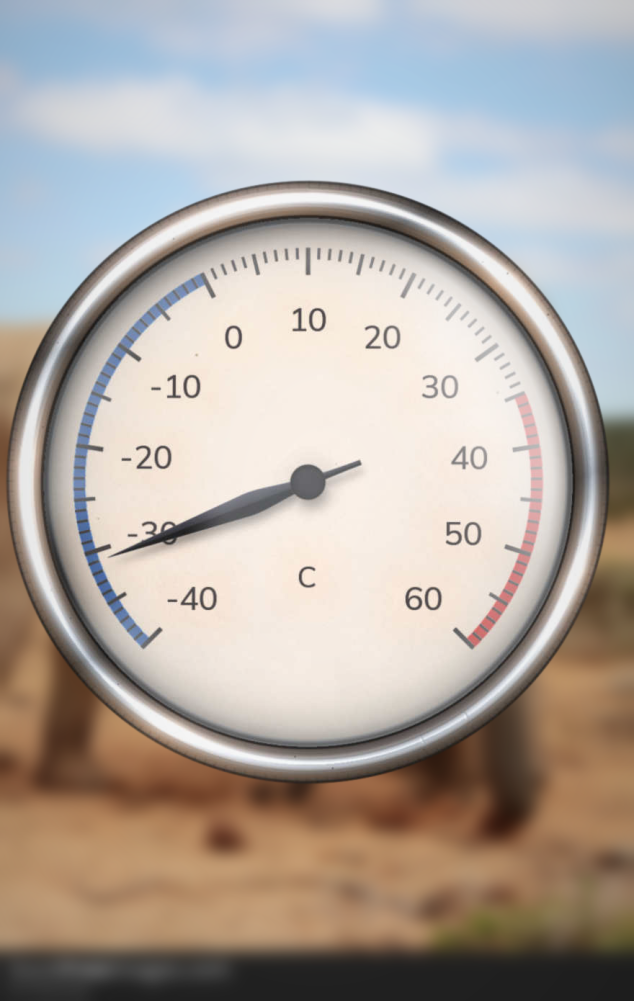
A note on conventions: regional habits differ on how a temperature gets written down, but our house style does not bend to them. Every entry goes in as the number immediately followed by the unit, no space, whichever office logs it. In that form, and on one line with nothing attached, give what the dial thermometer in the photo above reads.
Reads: -31°C
